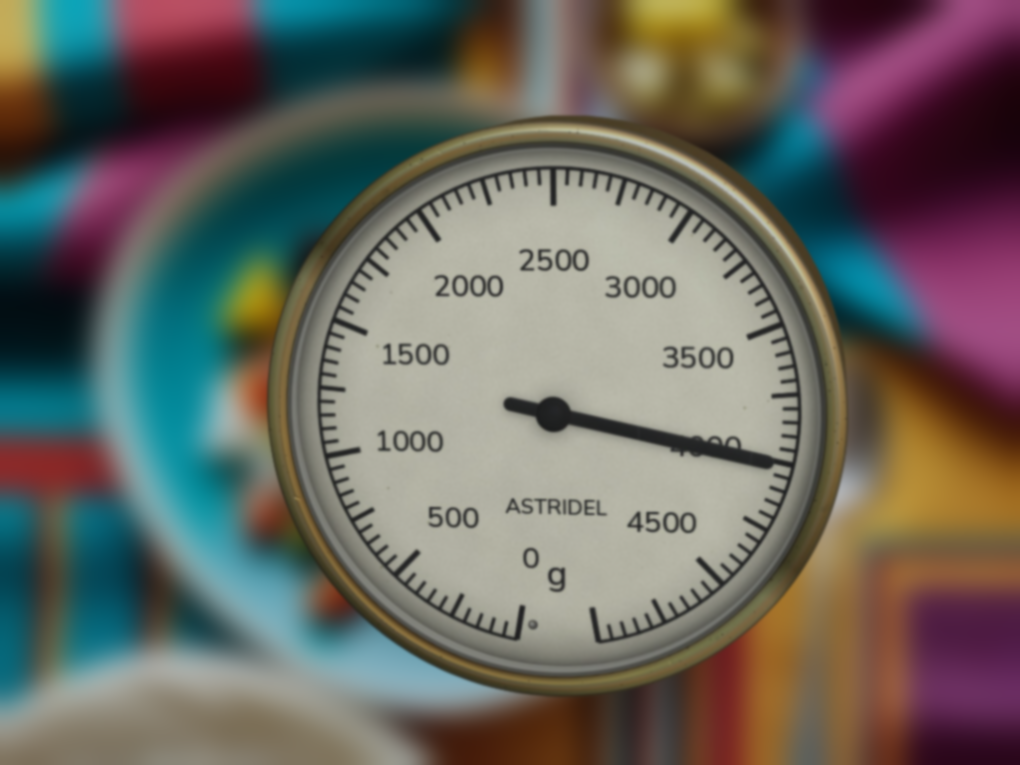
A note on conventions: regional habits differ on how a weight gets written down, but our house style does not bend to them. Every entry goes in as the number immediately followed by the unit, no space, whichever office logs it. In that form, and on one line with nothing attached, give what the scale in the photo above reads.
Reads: 4000g
